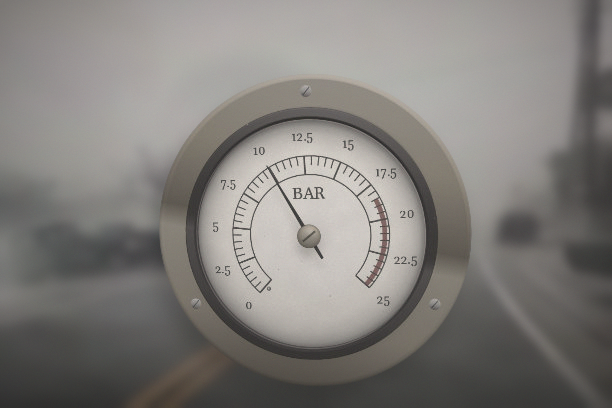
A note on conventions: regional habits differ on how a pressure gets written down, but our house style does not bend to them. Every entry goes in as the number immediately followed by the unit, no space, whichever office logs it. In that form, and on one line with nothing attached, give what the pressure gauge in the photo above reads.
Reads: 10bar
